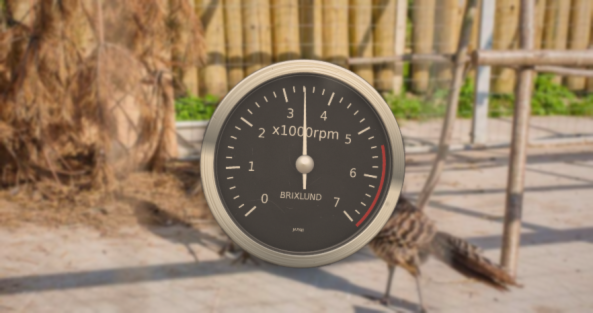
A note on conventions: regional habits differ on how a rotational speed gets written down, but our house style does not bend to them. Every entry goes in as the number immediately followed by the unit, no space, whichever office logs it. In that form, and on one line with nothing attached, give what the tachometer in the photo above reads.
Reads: 3400rpm
